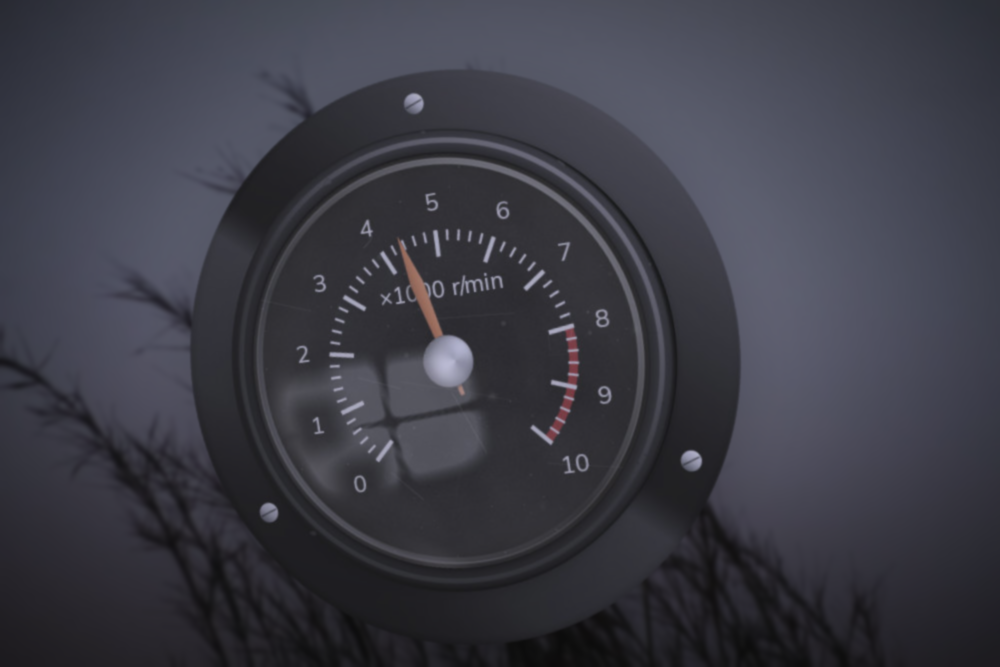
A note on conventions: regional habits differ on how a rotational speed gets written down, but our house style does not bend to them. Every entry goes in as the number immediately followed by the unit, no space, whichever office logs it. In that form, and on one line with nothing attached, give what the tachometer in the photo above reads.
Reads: 4400rpm
